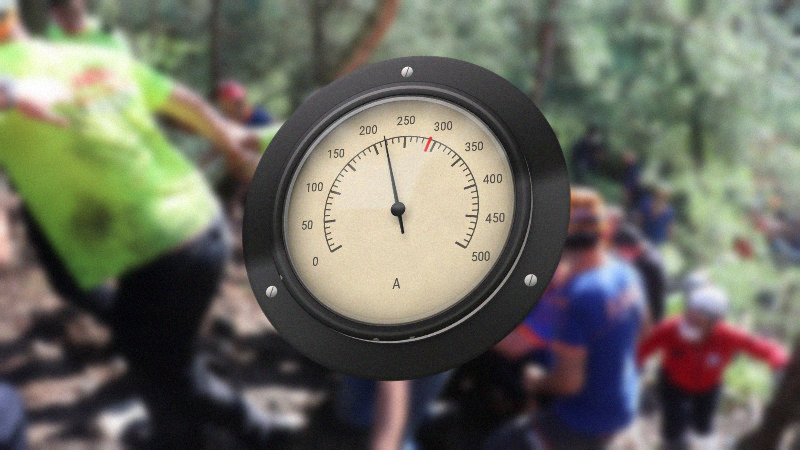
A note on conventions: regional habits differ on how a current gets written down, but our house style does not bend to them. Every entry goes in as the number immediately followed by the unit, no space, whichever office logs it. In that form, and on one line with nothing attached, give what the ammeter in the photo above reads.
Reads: 220A
